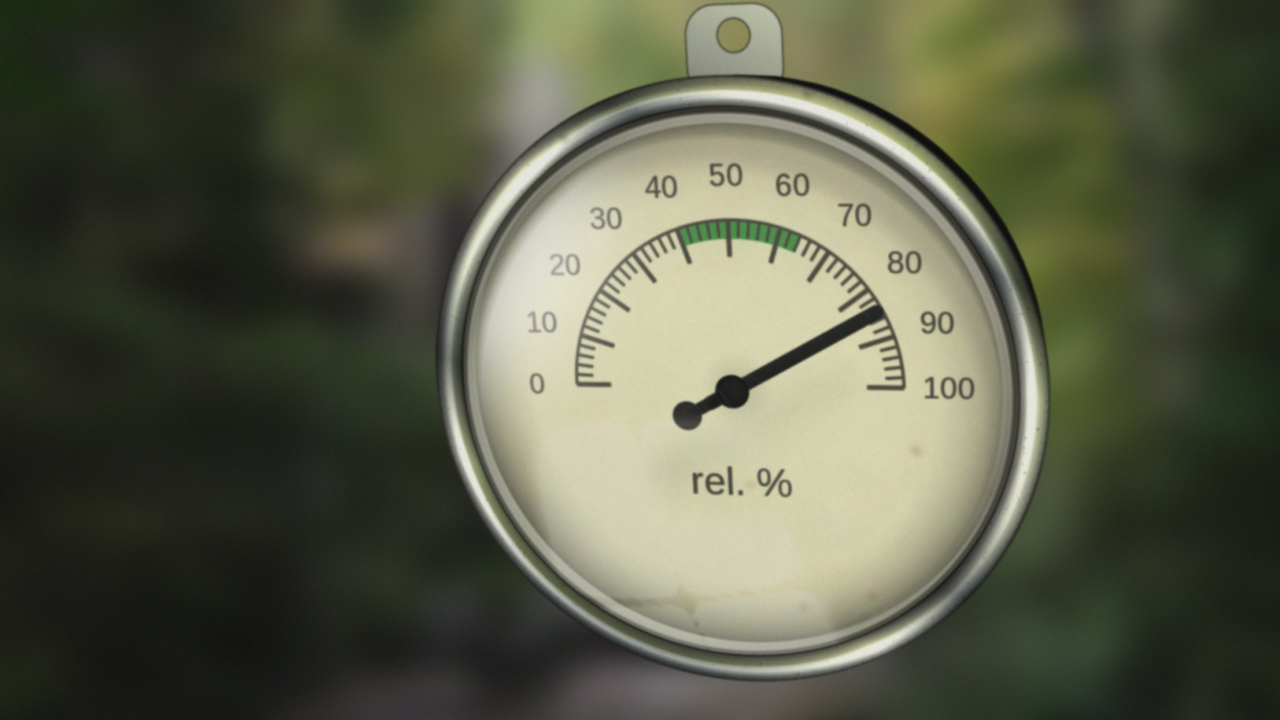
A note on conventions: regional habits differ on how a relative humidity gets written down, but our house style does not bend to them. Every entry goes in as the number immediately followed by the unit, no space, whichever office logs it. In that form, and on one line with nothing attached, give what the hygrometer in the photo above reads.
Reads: 84%
